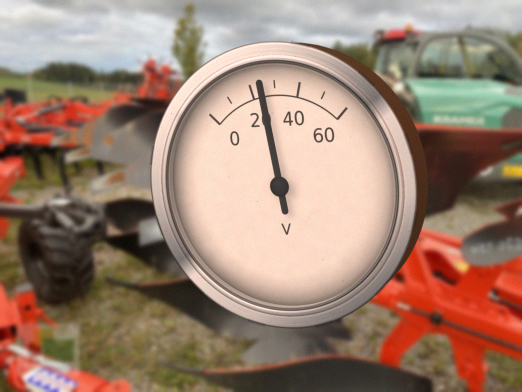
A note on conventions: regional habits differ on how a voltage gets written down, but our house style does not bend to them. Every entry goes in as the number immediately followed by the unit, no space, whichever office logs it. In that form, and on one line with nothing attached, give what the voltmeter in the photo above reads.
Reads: 25V
